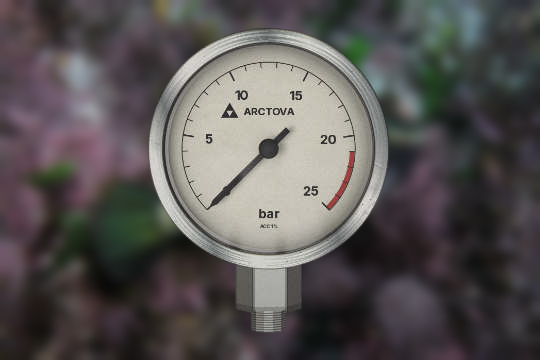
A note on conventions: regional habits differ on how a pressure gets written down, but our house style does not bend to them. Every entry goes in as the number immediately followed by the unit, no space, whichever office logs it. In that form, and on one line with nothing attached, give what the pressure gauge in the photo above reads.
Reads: 0bar
